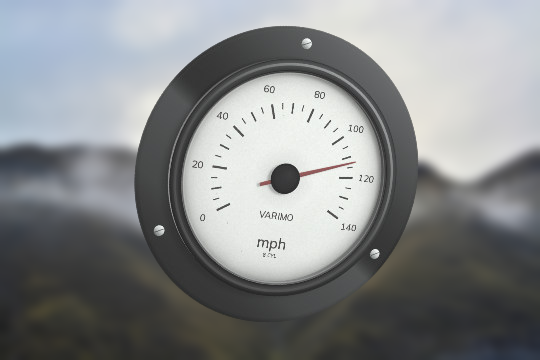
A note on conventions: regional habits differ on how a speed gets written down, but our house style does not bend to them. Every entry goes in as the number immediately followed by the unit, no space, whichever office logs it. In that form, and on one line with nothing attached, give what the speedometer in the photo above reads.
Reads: 112.5mph
